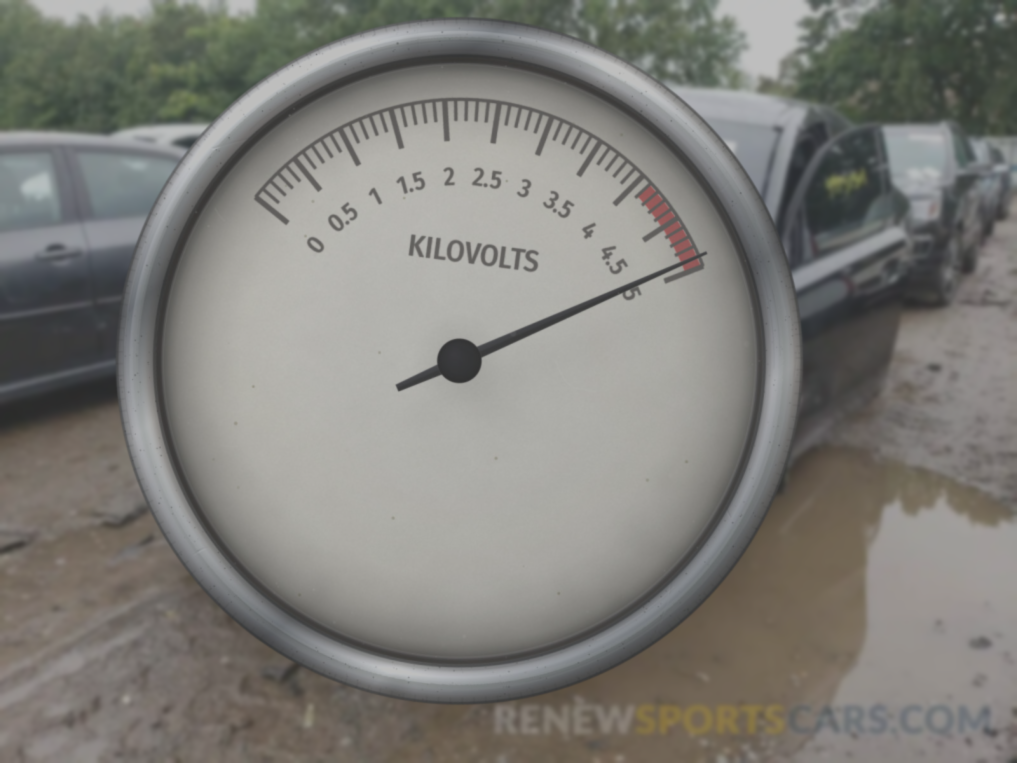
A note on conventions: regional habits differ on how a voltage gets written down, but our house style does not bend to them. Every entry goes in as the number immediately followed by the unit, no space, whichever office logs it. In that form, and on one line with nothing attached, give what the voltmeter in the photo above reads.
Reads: 4.9kV
